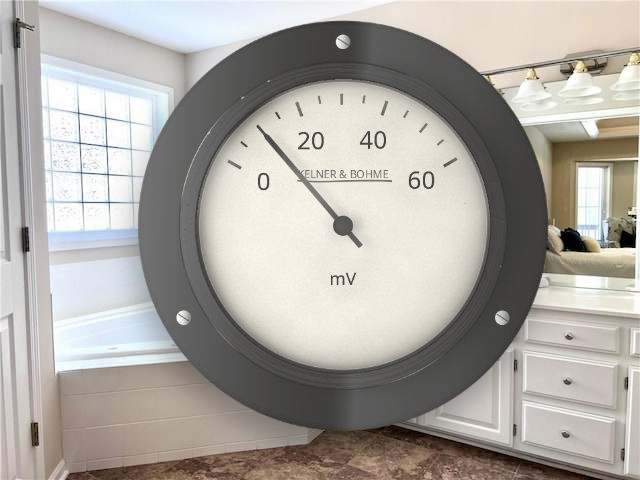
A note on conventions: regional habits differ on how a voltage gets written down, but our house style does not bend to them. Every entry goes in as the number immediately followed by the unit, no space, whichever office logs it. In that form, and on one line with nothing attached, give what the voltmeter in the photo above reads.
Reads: 10mV
